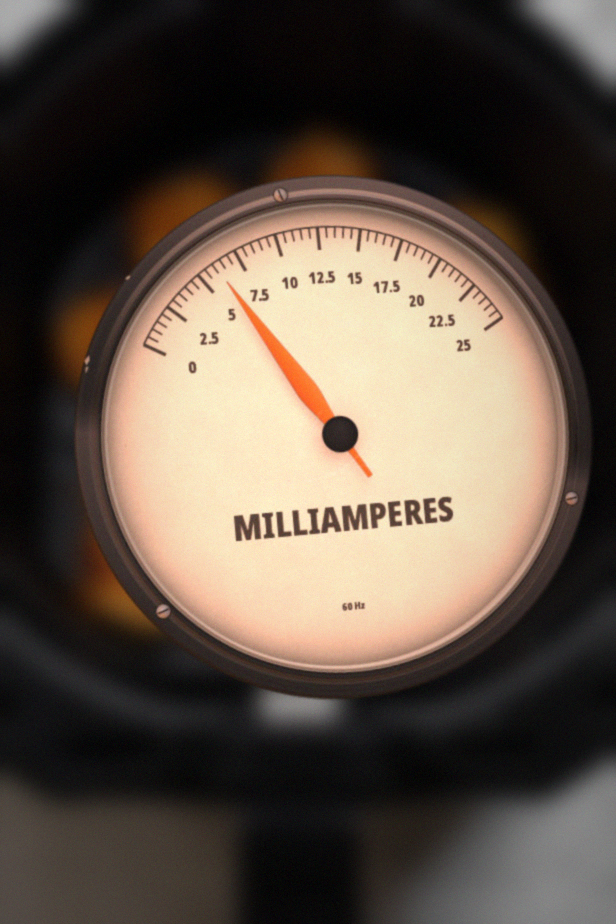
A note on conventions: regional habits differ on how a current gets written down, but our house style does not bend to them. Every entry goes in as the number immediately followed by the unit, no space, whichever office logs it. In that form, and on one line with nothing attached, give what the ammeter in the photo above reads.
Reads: 6mA
